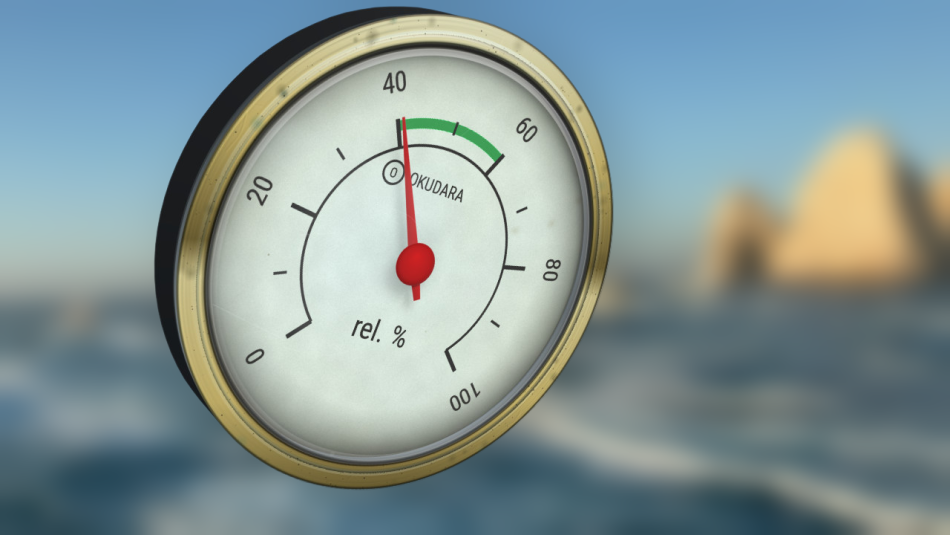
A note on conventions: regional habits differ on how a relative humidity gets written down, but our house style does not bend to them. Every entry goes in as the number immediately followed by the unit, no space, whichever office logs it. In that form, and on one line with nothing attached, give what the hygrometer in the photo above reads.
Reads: 40%
